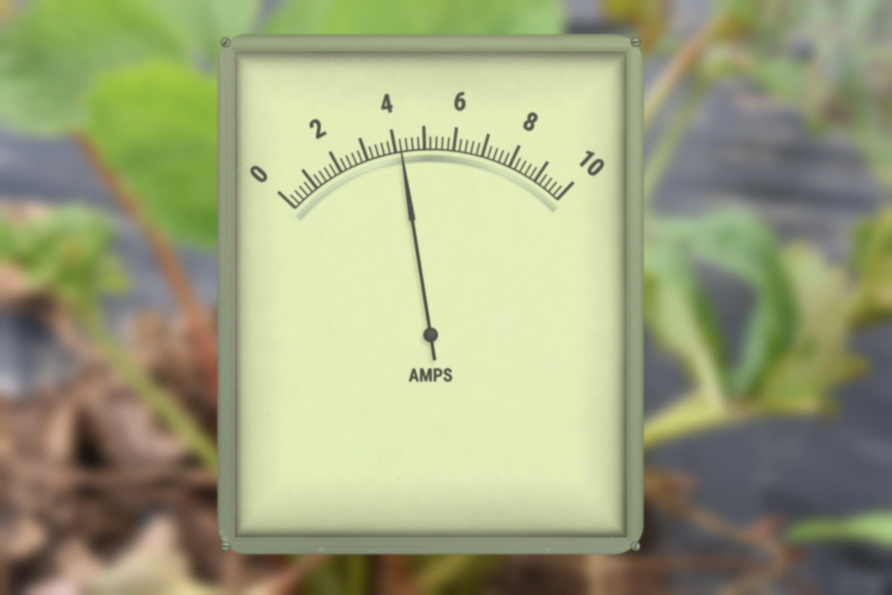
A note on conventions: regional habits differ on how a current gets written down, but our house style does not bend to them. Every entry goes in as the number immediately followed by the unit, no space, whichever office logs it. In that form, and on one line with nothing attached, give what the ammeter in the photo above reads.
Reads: 4.2A
